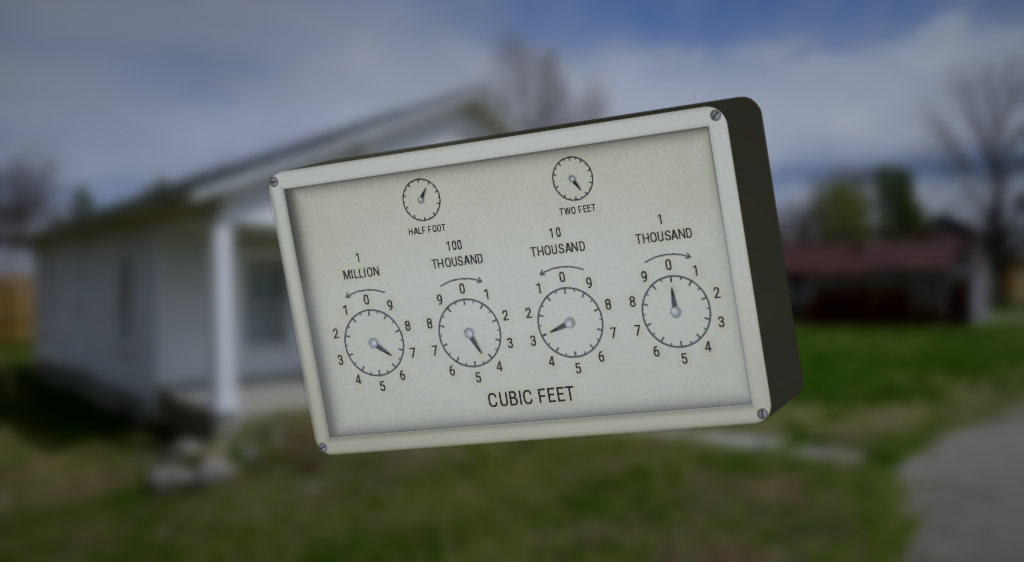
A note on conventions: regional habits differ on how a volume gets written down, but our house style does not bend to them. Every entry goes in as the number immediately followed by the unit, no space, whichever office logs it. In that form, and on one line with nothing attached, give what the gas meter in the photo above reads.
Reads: 643000ft³
